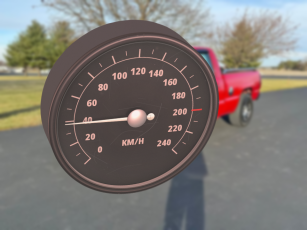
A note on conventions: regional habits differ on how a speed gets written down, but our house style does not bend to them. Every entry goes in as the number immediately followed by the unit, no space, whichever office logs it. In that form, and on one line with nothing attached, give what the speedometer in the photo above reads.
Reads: 40km/h
